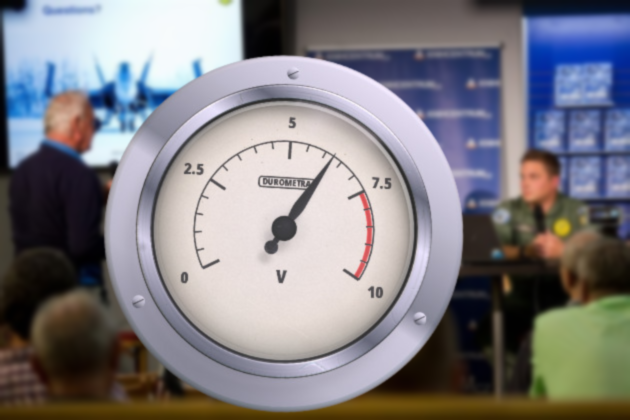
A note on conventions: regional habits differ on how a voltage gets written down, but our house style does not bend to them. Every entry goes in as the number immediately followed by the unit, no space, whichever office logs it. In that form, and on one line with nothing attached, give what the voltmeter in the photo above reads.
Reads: 6.25V
